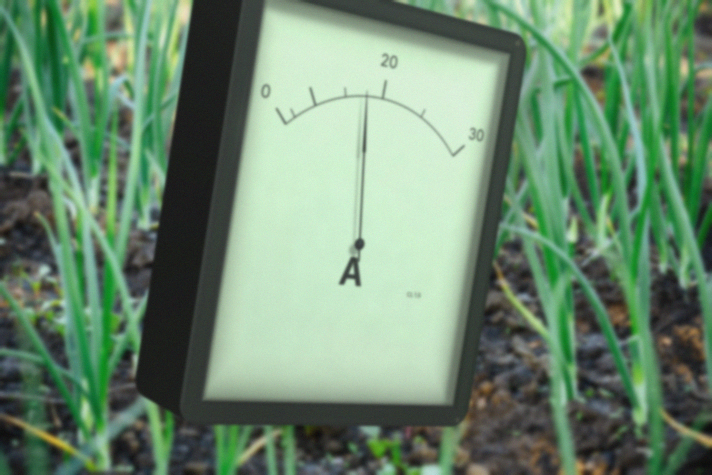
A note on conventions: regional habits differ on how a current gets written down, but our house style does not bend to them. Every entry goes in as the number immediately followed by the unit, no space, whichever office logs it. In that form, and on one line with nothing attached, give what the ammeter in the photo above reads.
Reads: 17.5A
